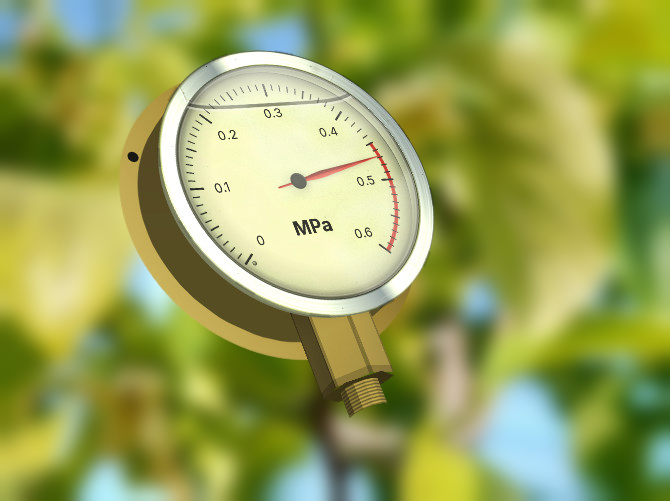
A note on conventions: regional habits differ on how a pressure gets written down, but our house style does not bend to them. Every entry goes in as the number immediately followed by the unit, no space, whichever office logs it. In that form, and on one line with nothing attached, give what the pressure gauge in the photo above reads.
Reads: 0.47MPa
